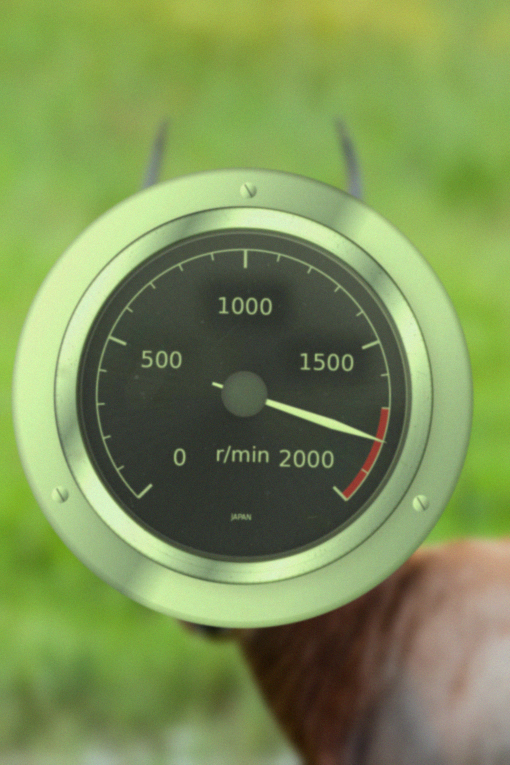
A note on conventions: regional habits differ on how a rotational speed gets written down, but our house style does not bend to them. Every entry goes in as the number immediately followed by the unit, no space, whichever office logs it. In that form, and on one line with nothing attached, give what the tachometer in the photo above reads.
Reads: 1800rpm
